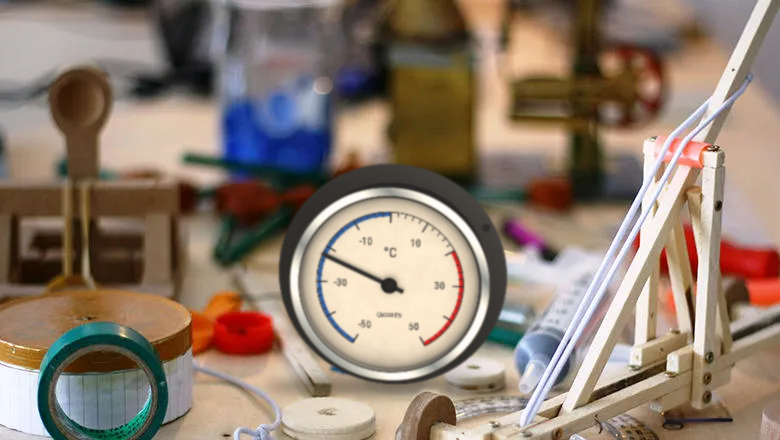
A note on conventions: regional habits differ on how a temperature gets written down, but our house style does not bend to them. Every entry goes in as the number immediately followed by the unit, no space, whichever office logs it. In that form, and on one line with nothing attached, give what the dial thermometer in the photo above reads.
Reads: -22°C
